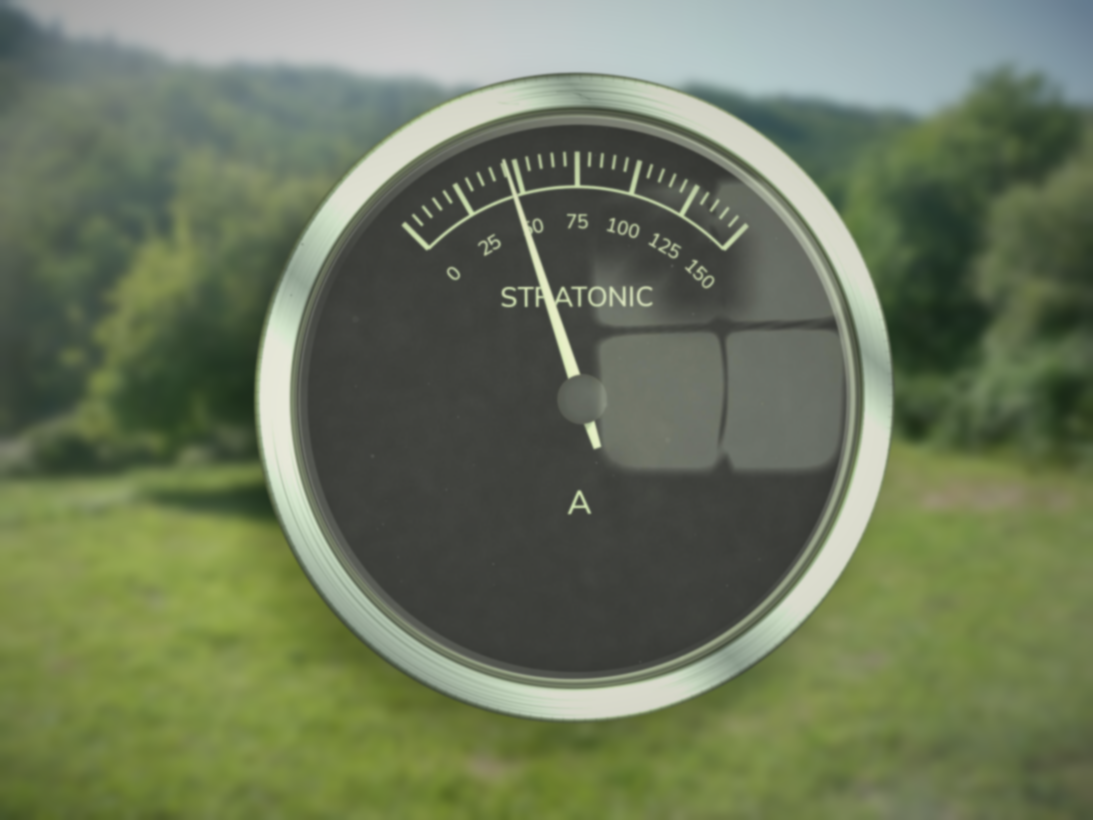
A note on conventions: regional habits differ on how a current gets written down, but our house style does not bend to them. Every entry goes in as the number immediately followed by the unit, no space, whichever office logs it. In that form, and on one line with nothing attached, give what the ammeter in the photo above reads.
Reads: 45A
